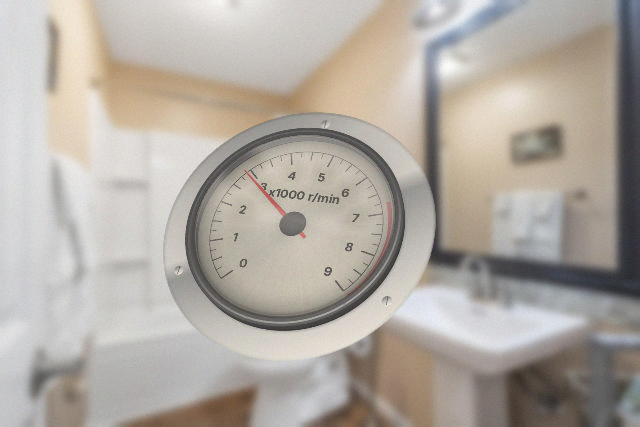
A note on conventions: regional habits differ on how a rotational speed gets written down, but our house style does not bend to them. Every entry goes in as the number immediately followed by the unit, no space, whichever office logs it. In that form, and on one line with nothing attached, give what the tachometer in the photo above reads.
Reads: 2875rpm
